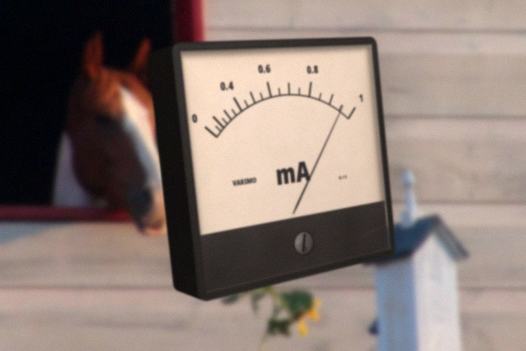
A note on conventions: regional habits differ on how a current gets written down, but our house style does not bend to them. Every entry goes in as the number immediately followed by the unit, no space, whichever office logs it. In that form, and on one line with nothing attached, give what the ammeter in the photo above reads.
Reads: 0.95mA
